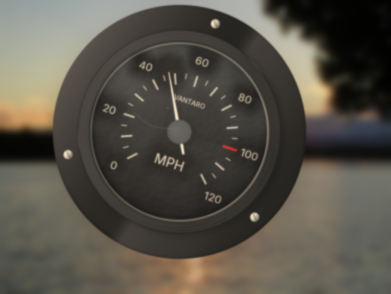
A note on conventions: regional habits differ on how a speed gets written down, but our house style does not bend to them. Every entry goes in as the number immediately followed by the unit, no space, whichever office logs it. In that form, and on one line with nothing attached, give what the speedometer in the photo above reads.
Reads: 47.5mph
